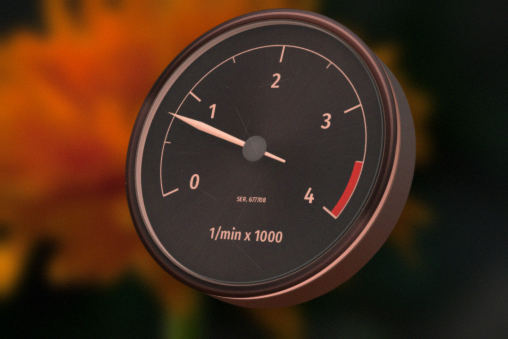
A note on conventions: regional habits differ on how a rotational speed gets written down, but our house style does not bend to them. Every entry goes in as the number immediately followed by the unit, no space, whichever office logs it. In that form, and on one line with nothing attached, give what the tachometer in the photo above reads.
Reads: 750rpm
